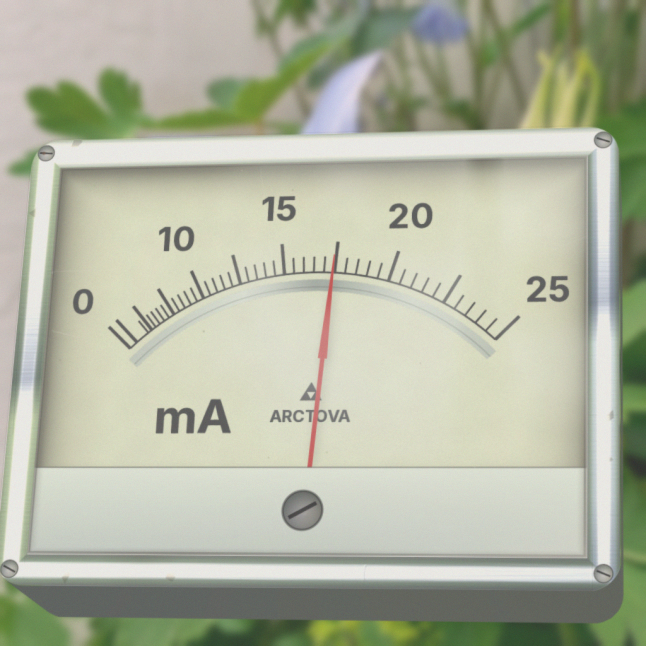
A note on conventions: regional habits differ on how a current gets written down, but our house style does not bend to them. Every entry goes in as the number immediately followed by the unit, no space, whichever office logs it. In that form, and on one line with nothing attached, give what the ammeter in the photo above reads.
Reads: 17.5mA
